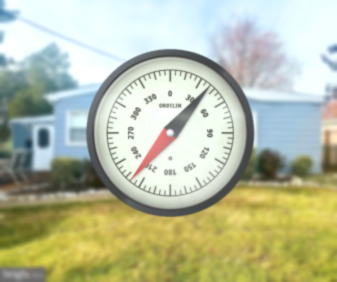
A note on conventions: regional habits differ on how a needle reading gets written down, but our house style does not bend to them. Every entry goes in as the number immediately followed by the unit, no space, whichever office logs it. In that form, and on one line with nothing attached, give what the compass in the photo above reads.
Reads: 220°
